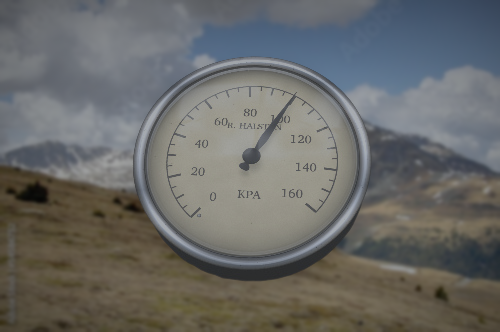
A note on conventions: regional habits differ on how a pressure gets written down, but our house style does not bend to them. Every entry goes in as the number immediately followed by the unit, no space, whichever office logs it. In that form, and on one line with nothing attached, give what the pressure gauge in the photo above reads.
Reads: 100kPa
